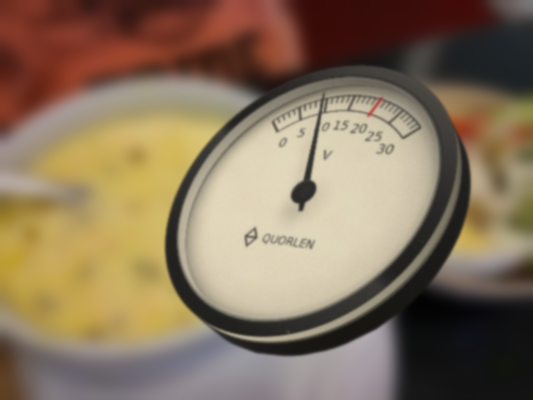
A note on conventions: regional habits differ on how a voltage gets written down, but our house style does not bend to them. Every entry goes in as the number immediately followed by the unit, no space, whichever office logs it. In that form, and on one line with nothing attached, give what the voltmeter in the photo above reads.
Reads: 10V
